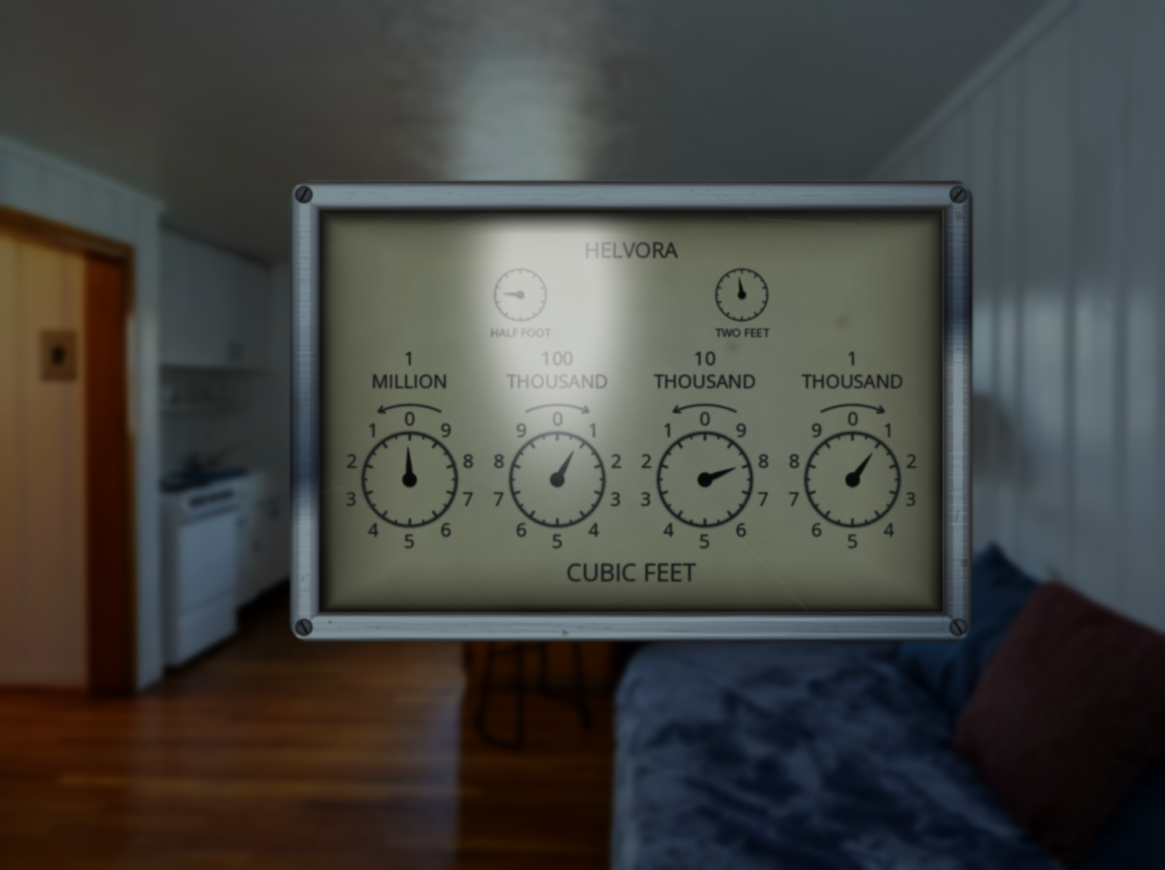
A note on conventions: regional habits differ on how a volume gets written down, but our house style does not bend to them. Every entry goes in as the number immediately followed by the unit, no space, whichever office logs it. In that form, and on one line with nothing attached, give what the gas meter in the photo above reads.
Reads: 8100ft³
